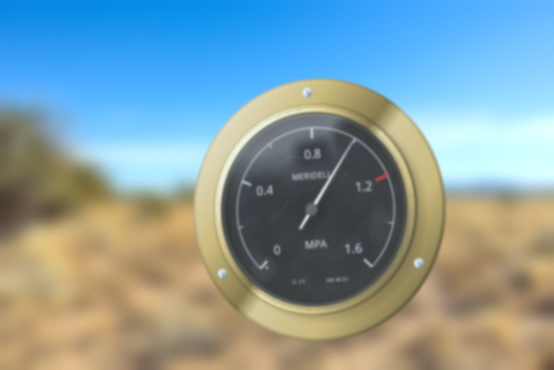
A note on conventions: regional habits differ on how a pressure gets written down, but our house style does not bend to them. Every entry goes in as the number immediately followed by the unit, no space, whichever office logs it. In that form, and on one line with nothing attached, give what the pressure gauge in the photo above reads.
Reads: 1MPa
